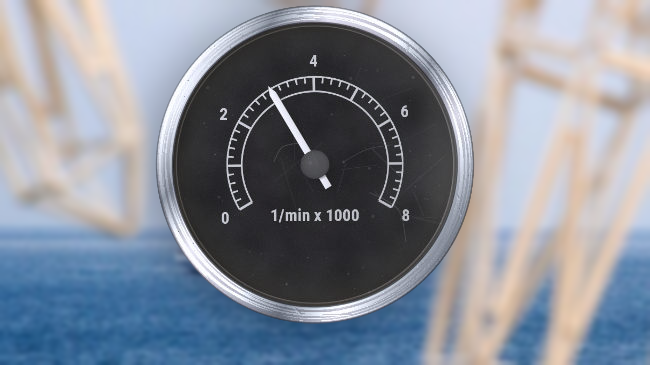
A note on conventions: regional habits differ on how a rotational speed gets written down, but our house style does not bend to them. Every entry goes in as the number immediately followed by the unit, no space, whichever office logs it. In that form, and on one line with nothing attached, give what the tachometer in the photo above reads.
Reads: 3000rpm
